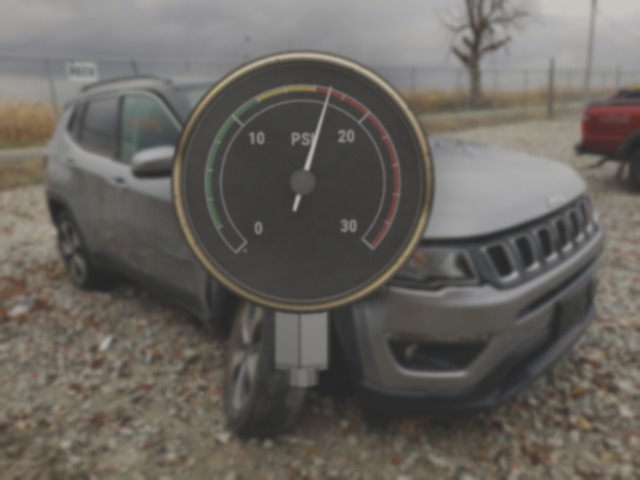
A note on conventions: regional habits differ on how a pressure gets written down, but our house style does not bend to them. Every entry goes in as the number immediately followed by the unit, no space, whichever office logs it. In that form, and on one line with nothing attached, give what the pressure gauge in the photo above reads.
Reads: 17psi
